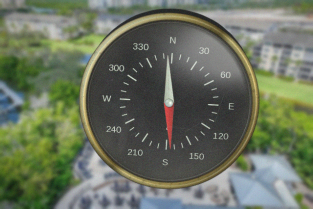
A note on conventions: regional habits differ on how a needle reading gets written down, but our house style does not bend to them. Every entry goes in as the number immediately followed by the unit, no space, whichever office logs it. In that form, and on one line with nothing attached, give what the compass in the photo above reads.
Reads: 175°
